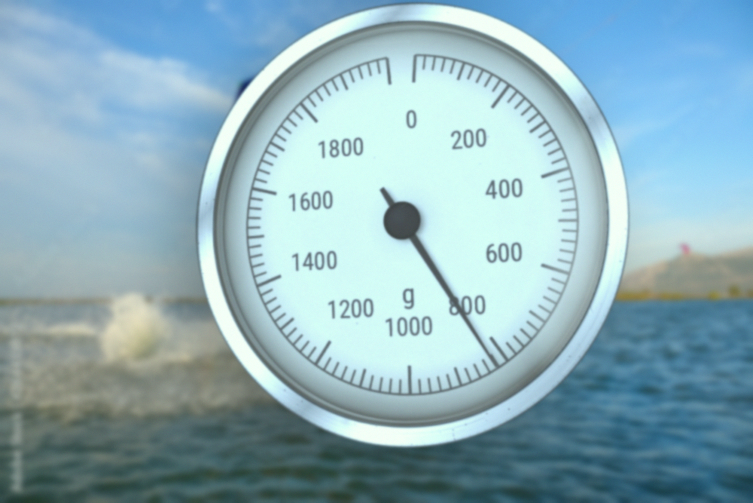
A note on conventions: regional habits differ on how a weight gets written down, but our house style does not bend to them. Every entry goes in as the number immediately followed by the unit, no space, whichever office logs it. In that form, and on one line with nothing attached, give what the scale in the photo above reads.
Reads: 820g
